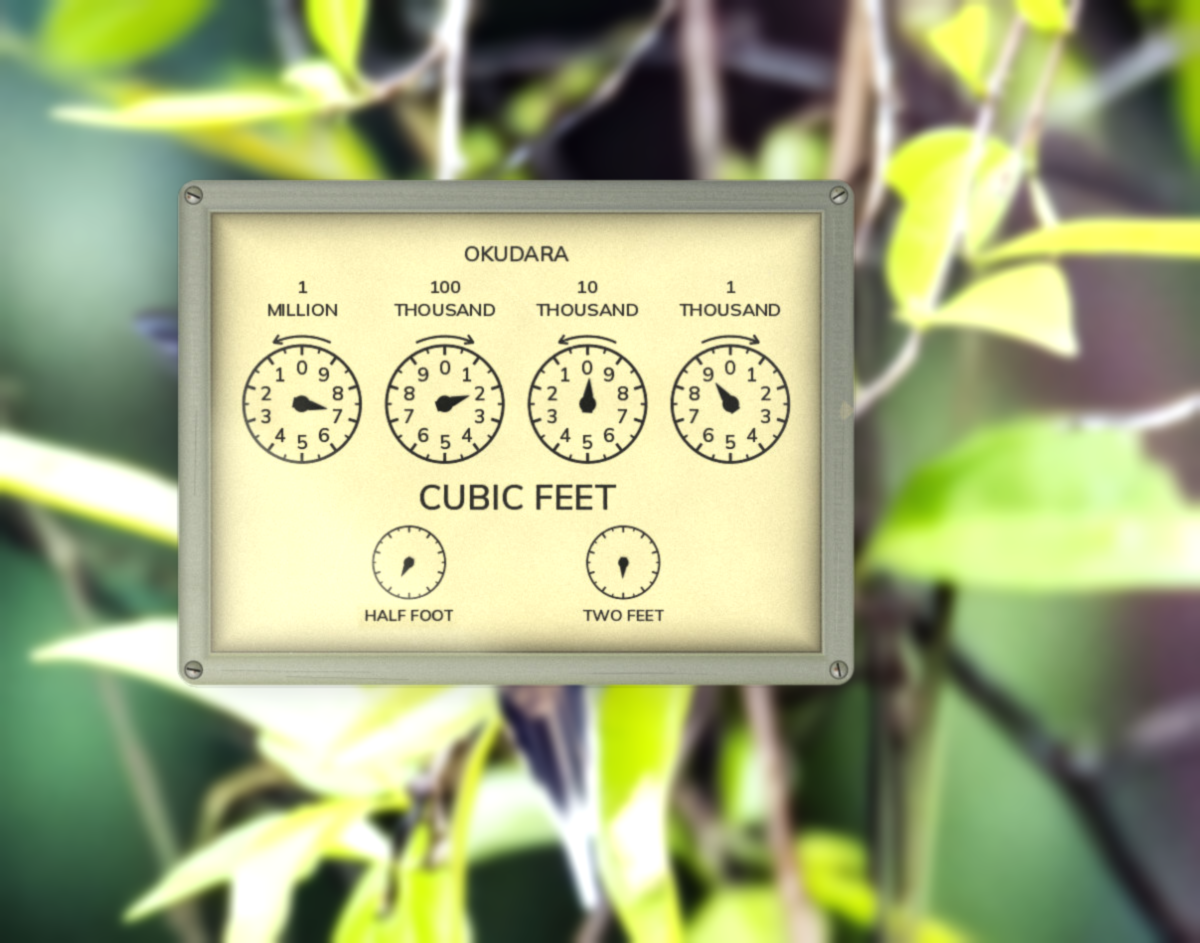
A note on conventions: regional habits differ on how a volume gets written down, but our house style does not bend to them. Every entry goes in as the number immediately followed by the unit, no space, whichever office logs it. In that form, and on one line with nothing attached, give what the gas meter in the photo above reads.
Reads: 719900ft³
